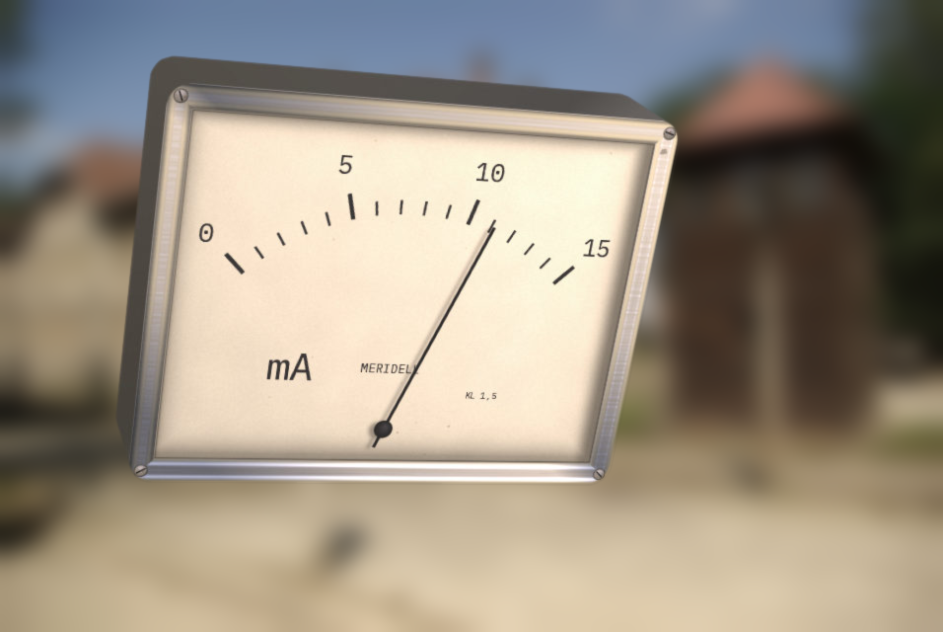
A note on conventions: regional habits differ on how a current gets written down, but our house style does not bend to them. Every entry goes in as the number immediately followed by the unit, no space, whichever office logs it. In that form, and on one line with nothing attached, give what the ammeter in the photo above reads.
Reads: 11mA
